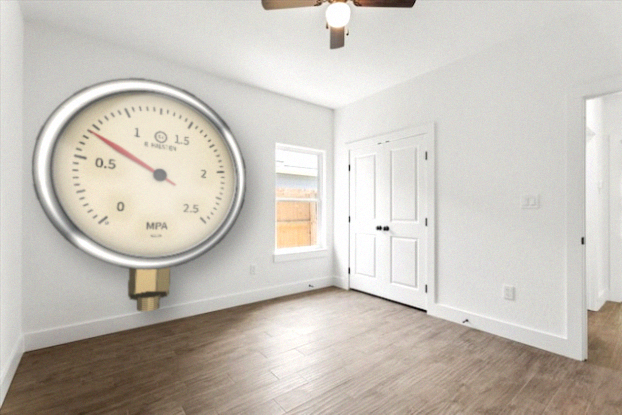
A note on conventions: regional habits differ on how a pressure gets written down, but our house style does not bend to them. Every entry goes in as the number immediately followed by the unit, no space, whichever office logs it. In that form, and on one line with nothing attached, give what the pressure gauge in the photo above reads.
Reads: 0.7MPa
